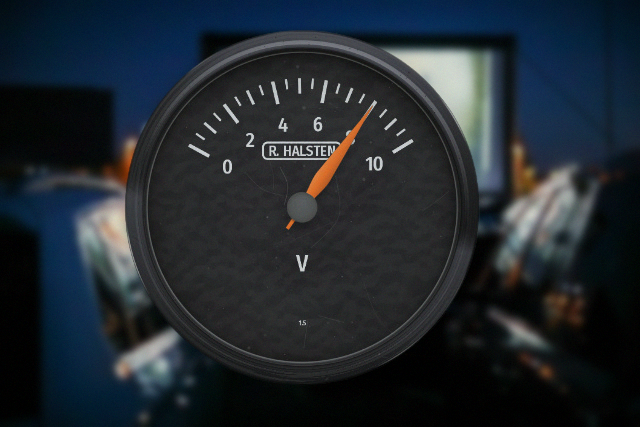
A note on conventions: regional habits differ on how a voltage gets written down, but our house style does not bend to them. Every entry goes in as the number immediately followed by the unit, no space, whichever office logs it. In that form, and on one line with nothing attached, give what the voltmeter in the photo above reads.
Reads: 8V
